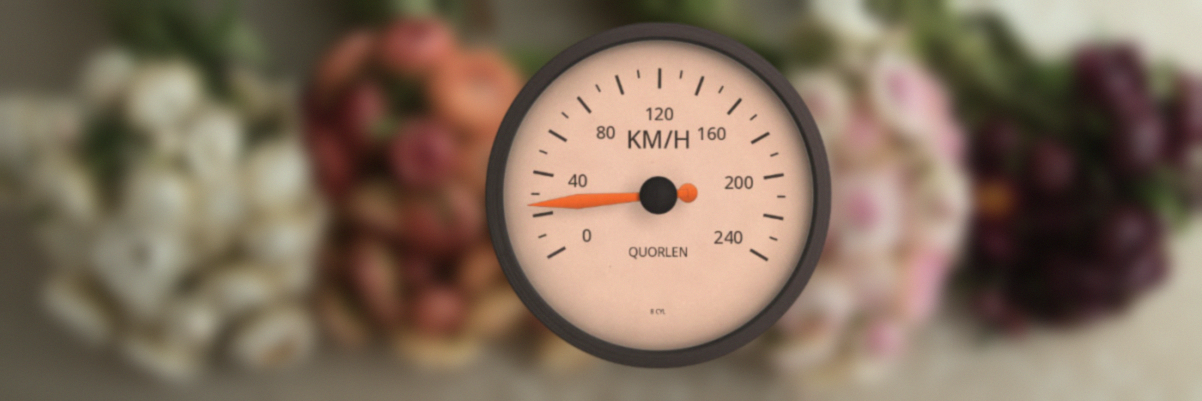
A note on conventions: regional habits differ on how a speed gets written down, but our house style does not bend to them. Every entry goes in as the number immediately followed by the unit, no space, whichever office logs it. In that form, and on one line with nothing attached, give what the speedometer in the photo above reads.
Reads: 25km/h
